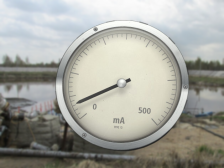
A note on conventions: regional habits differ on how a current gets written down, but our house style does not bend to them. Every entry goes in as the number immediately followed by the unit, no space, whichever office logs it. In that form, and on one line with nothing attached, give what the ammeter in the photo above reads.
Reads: 30mA
